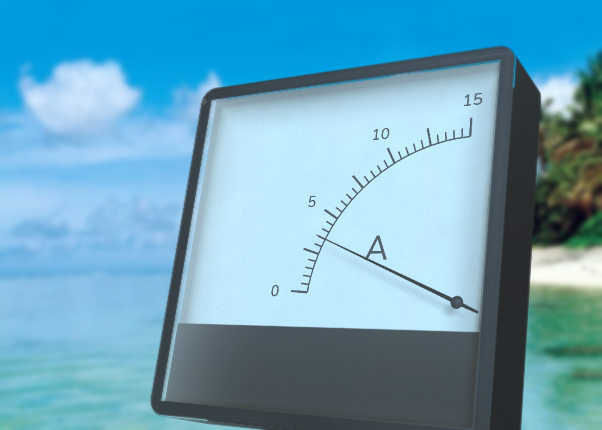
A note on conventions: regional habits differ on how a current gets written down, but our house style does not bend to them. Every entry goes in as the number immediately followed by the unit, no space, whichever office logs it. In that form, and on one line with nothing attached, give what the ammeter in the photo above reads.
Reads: 3.5A
